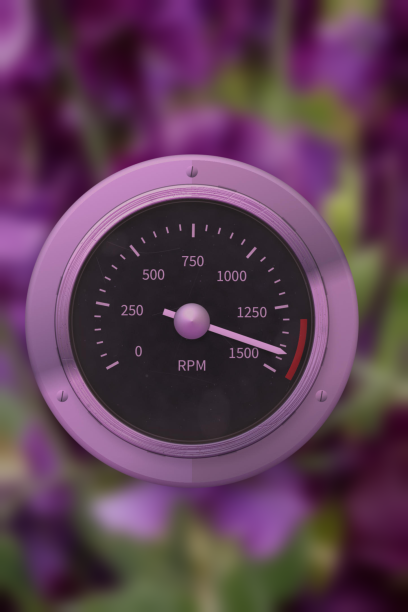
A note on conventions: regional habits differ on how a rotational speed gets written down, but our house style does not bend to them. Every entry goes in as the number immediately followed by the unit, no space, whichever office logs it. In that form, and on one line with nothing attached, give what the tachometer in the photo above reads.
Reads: 1425rpm
